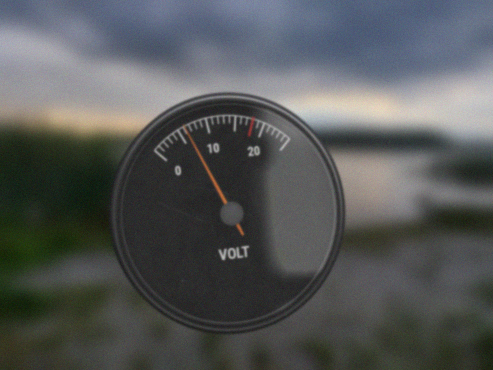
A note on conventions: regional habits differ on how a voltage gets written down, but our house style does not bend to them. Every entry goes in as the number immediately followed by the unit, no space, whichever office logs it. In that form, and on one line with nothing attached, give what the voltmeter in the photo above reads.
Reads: 6V
